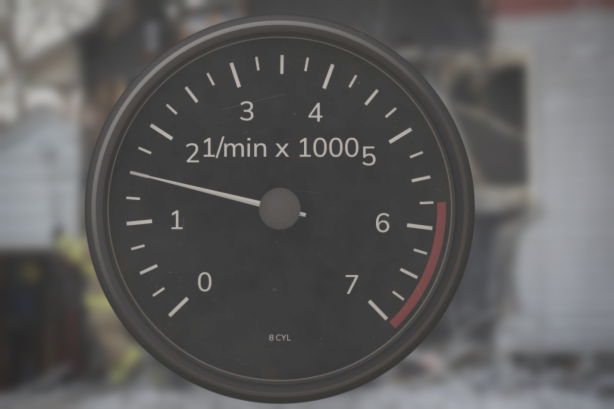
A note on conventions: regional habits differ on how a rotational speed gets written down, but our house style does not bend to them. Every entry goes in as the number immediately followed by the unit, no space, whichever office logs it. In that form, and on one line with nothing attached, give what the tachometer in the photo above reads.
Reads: 1500rpm
